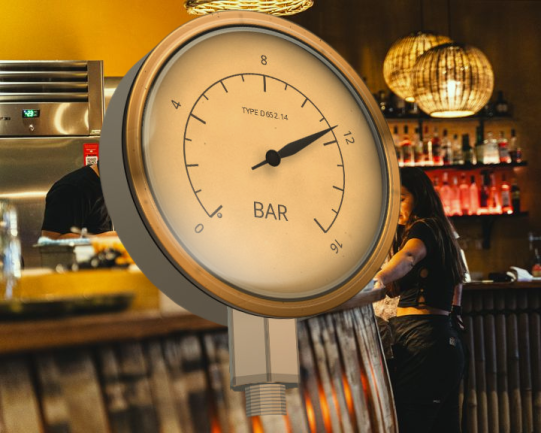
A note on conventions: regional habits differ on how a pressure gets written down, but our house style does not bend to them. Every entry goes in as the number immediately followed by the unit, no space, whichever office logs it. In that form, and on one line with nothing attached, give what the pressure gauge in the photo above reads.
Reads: 11.5bar
